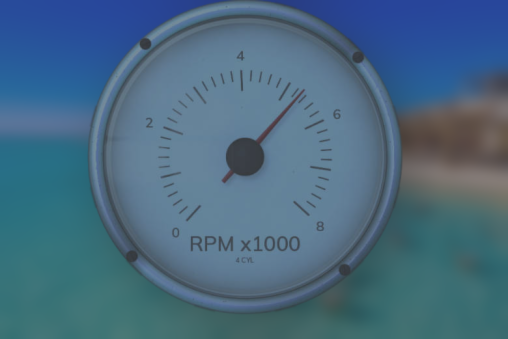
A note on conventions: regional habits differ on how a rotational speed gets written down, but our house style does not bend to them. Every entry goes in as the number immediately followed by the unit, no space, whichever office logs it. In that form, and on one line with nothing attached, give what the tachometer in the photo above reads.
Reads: 5300rpm
